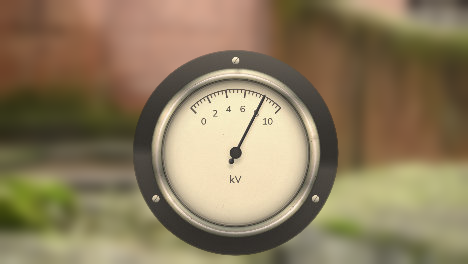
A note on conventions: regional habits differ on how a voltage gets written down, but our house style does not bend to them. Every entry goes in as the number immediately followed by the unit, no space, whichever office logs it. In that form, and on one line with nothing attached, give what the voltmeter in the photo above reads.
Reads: 8kV
